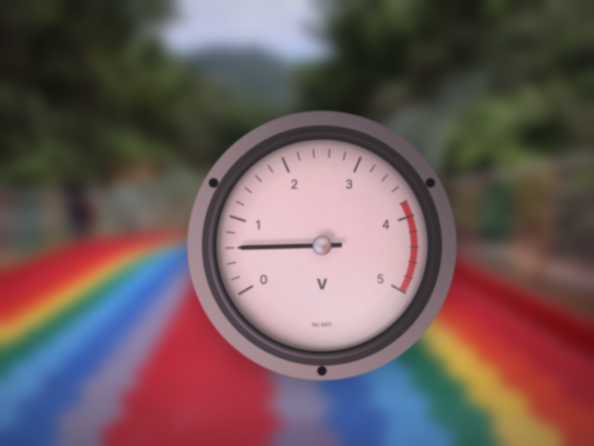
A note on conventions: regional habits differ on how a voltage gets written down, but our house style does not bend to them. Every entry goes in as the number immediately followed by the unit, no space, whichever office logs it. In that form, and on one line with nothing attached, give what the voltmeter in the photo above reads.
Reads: 0.6V
